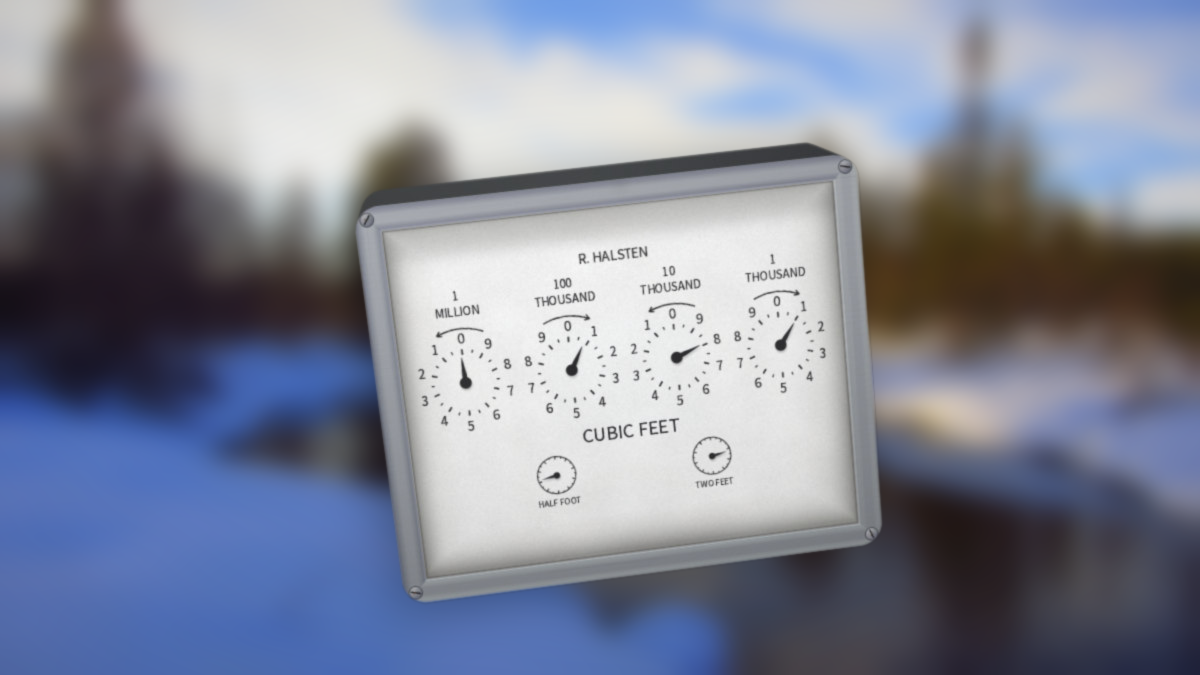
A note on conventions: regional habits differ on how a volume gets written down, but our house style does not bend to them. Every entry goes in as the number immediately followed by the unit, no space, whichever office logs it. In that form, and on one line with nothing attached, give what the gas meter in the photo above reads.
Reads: 8100ft³
